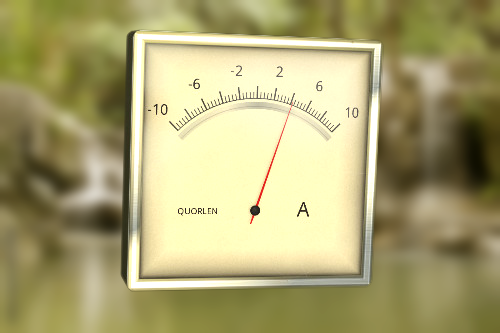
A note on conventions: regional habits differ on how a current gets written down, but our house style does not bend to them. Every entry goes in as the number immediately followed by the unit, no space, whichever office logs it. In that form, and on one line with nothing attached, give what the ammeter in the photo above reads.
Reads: 4A
